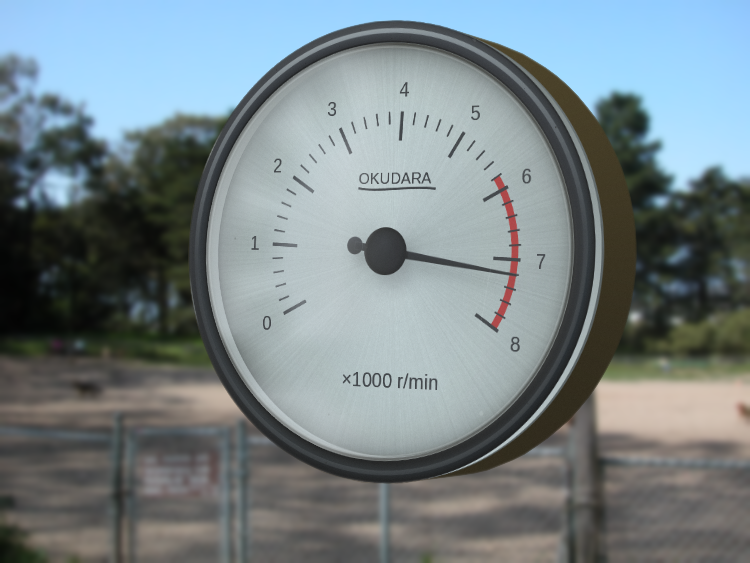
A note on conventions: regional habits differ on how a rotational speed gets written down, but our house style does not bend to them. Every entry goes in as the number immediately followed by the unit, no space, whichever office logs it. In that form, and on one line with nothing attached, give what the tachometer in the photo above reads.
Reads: 7200rpm
